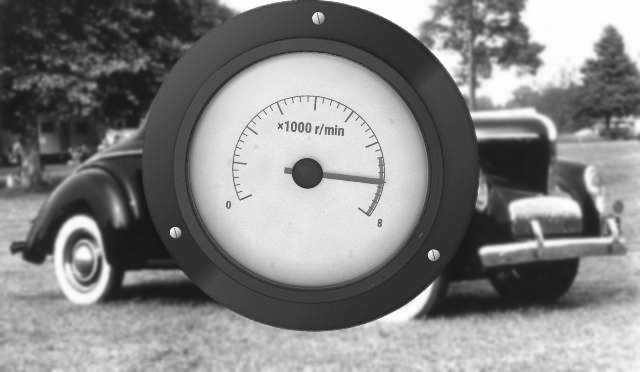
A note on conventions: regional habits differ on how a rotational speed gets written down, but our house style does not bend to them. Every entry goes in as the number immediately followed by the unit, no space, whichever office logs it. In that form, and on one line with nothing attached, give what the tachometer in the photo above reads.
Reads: 7000rpm
